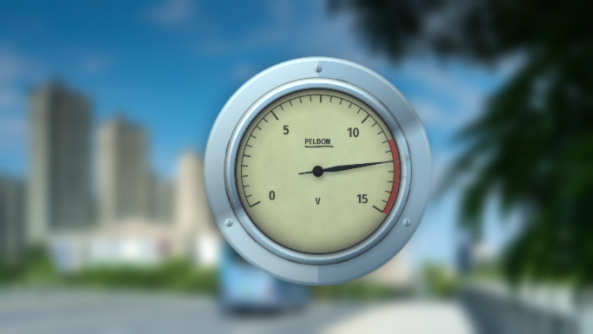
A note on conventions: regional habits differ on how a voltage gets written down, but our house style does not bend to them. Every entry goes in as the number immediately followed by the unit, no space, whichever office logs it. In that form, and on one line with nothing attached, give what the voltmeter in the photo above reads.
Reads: 12.5V
